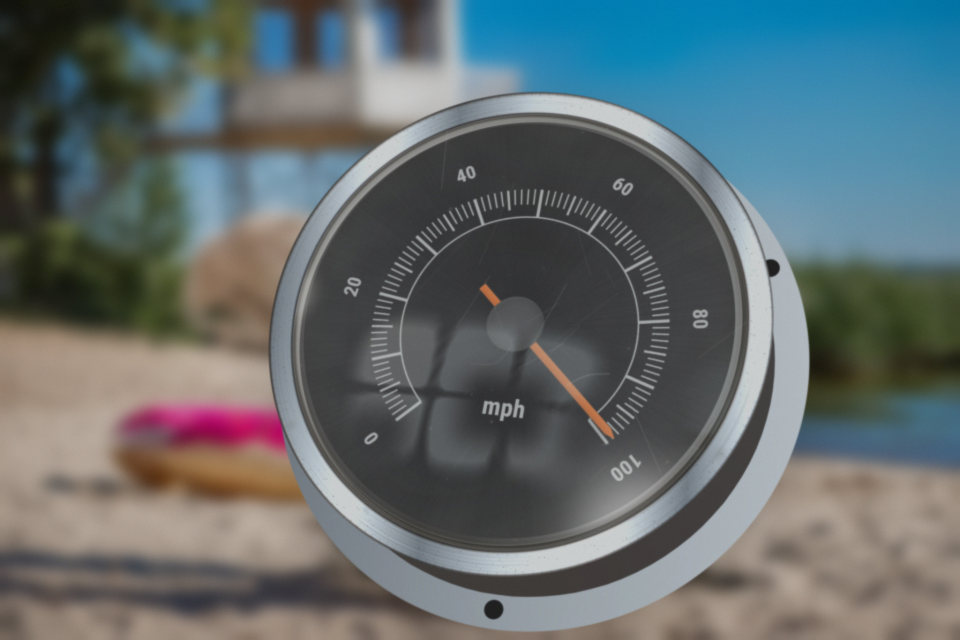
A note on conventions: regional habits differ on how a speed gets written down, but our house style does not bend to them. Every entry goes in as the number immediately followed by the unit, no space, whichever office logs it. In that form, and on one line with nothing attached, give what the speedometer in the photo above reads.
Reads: 99mph
